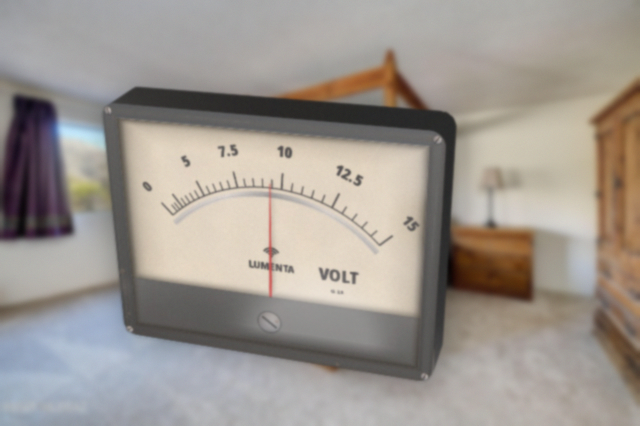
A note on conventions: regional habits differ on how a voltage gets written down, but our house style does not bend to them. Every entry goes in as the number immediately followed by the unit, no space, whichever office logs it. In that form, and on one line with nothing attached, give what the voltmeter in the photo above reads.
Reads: 9.5V
